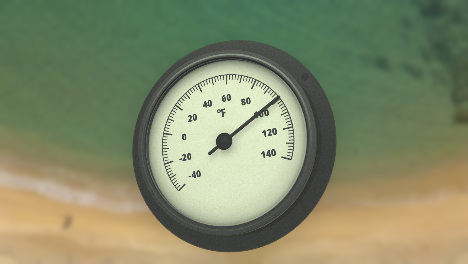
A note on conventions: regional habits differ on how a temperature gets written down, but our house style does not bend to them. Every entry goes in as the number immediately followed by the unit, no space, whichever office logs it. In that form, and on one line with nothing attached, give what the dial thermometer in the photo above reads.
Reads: 100°F
